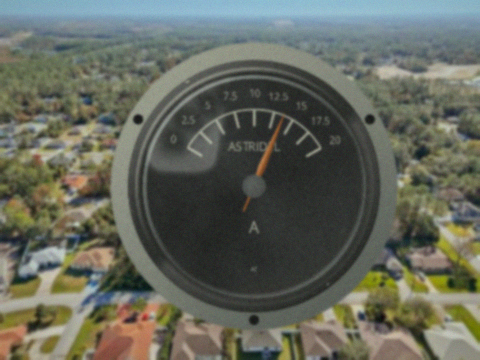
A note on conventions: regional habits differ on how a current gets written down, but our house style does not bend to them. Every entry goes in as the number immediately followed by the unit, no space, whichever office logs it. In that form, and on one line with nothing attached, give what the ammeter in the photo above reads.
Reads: 13.75A
